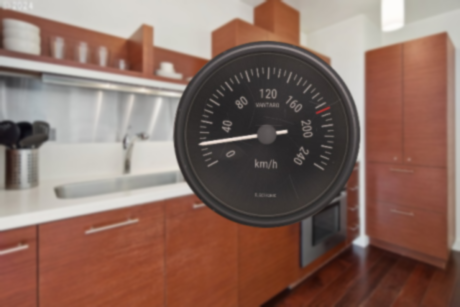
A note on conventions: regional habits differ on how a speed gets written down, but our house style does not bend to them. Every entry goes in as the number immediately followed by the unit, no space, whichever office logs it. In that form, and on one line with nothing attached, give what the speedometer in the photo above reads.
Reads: 20km/h
